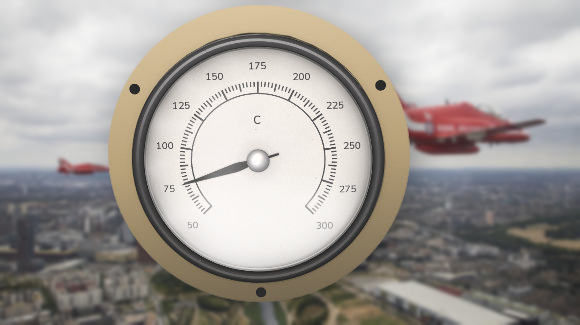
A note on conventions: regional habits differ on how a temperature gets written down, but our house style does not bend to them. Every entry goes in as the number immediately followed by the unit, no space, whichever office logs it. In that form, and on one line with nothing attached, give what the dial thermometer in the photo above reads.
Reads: 75°C
